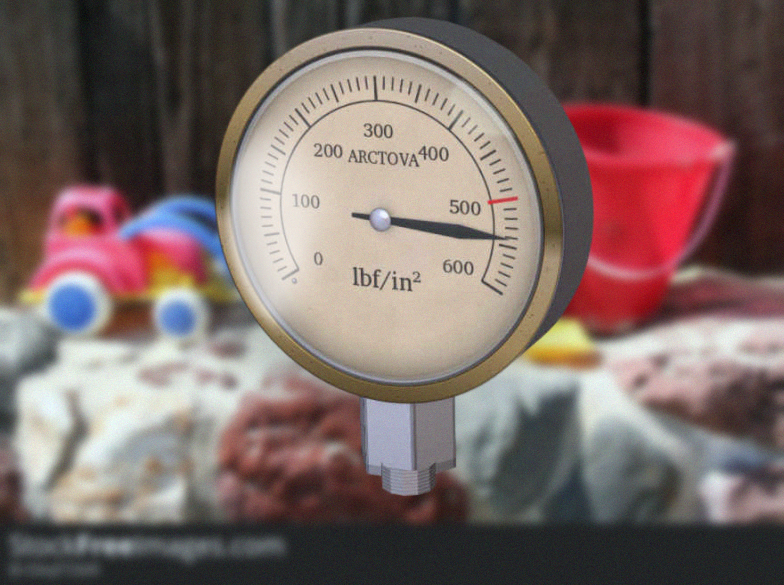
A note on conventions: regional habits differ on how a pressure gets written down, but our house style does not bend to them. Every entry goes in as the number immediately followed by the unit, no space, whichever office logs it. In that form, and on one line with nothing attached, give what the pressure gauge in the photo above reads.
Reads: 540psi
